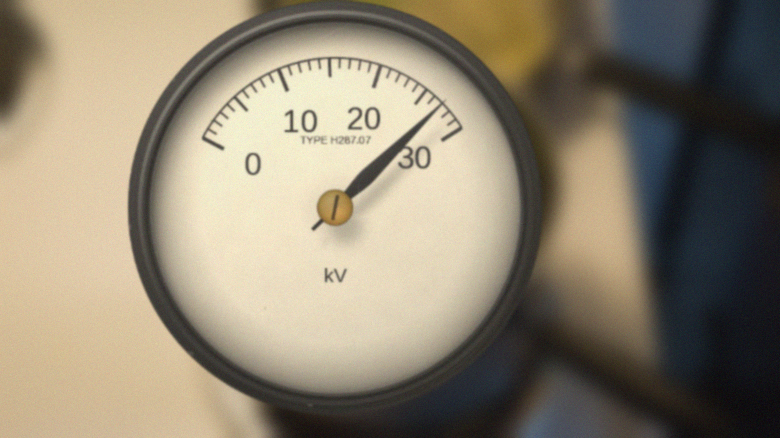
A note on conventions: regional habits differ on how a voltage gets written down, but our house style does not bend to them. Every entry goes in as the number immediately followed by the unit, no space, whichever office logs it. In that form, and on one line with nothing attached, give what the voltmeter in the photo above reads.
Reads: 27kV
